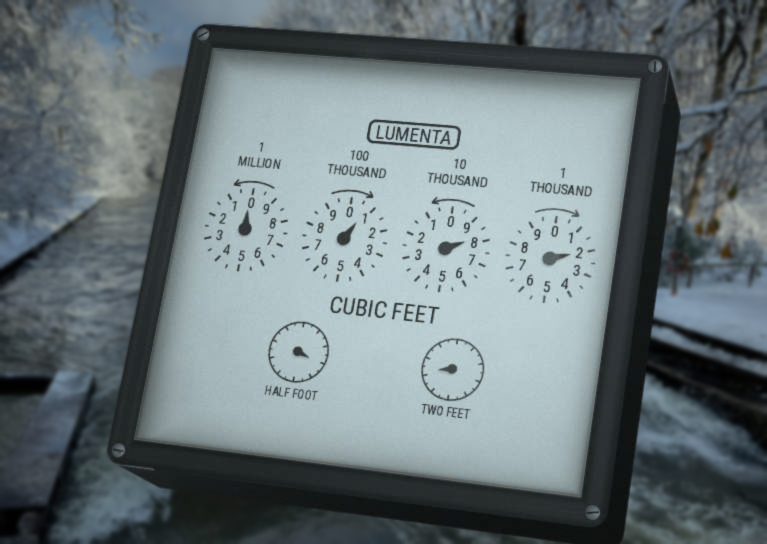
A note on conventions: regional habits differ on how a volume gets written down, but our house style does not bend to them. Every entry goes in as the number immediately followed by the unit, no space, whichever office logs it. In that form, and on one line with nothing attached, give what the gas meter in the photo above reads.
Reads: 8200ft³
